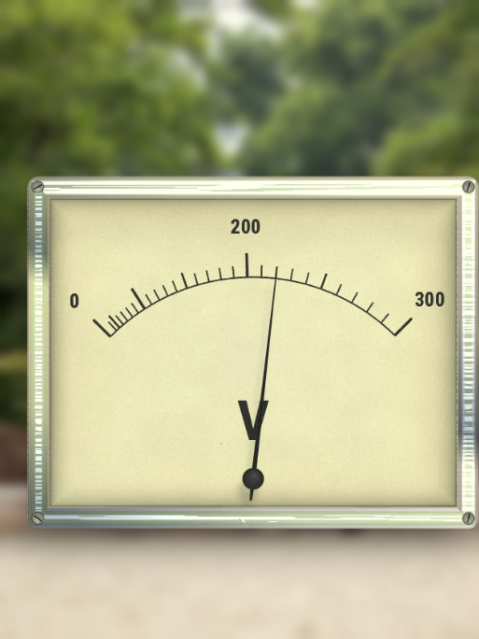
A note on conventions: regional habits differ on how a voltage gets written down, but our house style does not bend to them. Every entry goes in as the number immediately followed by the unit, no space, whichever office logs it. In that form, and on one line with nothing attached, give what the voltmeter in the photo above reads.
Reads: 220V
